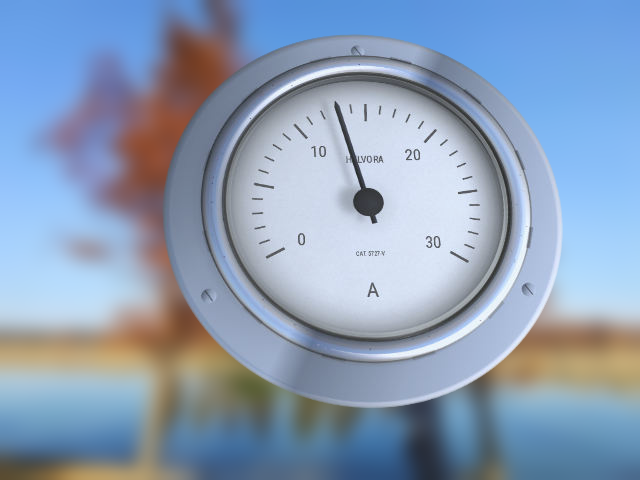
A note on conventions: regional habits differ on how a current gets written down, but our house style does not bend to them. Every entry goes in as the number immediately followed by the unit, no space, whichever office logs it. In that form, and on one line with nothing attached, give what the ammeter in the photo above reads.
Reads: 13A
